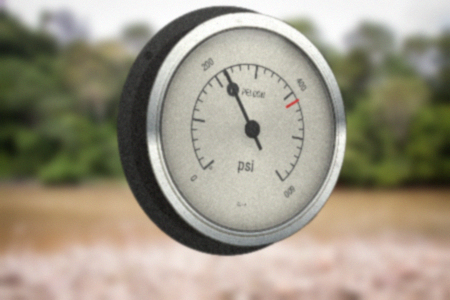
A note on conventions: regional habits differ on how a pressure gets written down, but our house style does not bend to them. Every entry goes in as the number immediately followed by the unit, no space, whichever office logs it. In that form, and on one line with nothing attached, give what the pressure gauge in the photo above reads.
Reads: 220psi
